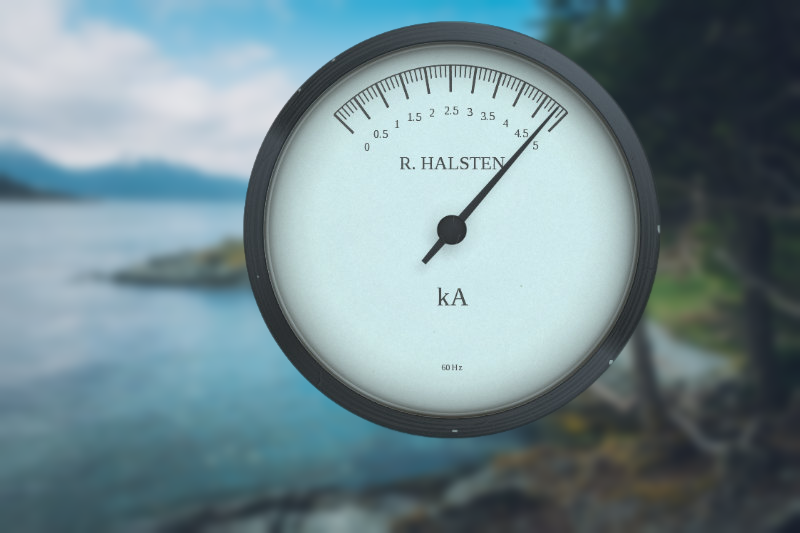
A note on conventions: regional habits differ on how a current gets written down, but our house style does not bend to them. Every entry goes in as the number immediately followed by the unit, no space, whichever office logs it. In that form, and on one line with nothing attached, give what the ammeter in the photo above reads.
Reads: 4.8kA
